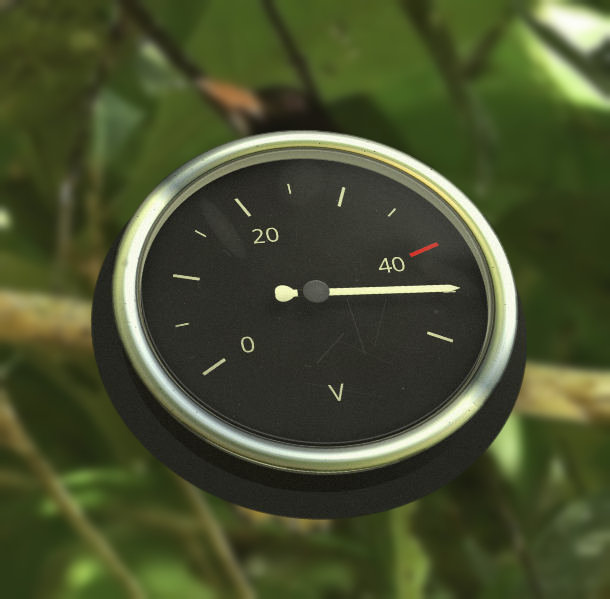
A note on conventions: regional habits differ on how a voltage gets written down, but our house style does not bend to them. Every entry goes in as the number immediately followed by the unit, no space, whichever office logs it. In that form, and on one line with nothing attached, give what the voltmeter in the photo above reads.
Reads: 45V
